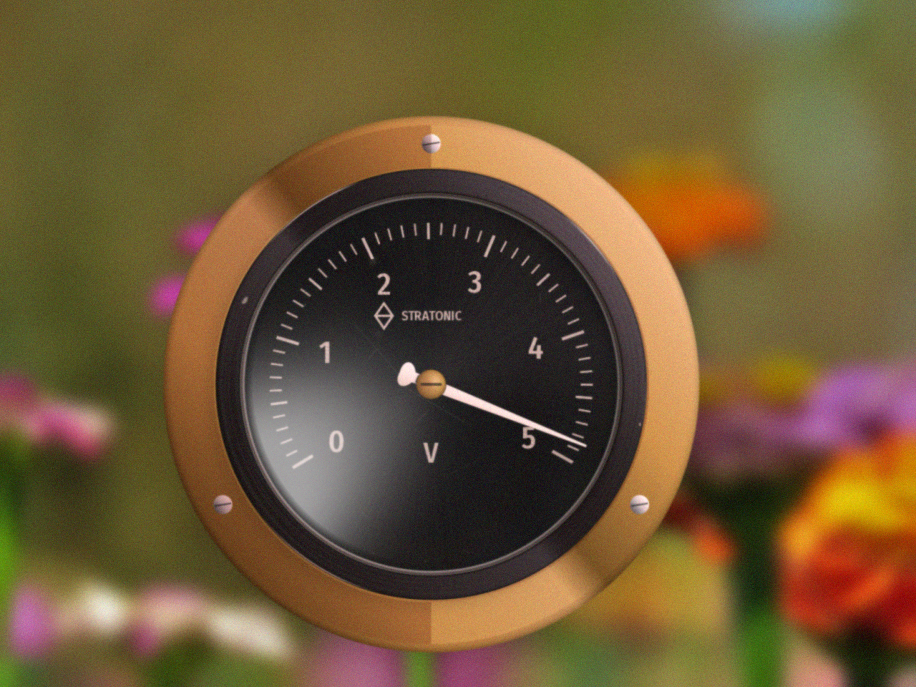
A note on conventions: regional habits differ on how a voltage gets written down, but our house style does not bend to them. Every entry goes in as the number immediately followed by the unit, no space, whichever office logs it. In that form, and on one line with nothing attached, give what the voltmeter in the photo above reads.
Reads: 4.85V
